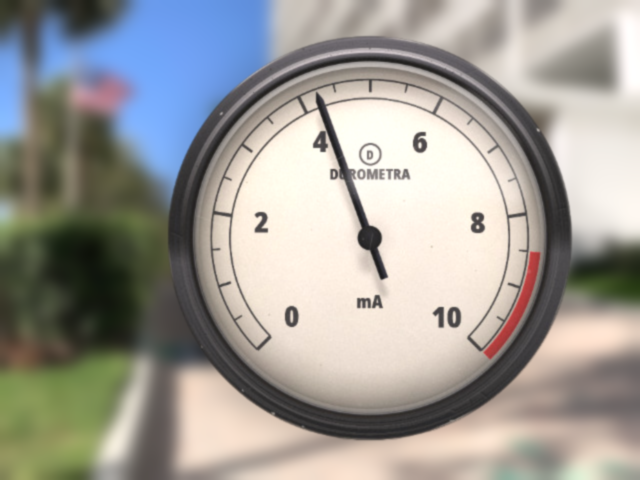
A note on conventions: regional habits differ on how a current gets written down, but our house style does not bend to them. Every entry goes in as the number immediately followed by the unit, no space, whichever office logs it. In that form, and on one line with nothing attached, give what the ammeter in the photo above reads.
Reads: 4.25mA
